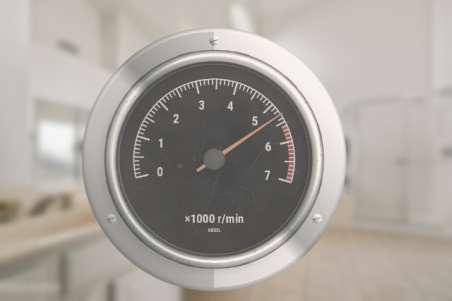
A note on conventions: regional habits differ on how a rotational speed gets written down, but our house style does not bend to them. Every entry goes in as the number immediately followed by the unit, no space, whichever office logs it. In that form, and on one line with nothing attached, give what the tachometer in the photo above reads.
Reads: 5300rpm
